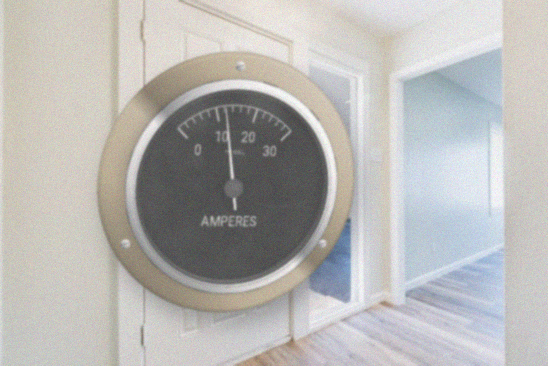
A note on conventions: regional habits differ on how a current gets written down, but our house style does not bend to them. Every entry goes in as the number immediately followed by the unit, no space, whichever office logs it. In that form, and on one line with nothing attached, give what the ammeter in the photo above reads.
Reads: 12A
